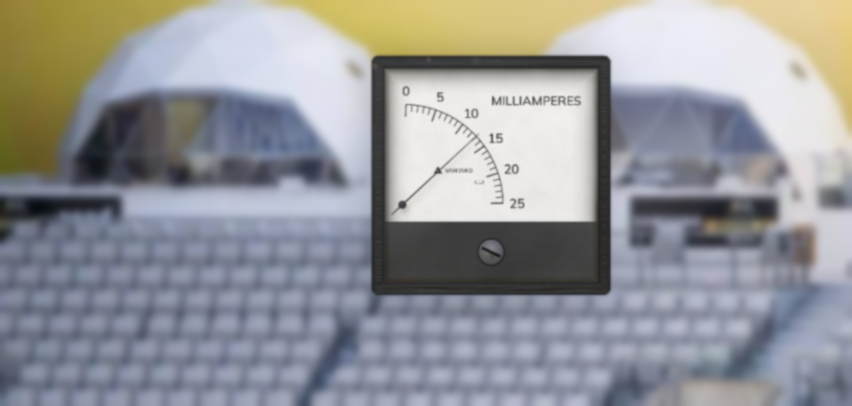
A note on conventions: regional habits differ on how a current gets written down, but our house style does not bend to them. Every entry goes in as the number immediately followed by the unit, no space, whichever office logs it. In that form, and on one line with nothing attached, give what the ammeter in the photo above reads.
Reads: 13mA
